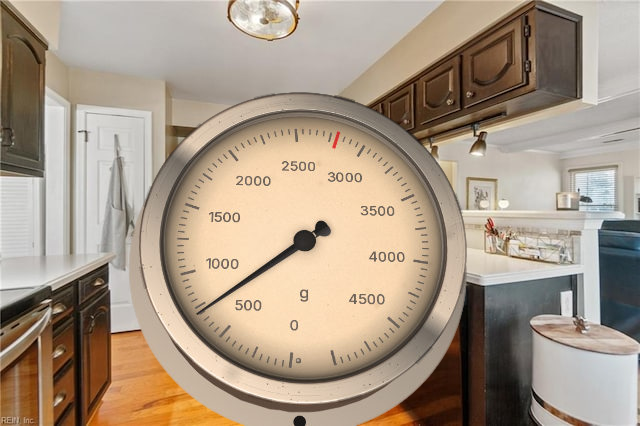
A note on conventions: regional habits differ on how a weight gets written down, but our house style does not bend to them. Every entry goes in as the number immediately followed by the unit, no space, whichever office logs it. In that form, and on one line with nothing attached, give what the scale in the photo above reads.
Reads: 700g
